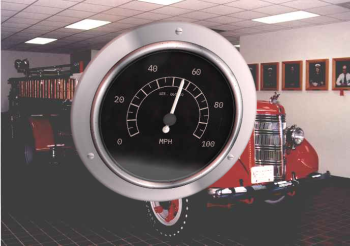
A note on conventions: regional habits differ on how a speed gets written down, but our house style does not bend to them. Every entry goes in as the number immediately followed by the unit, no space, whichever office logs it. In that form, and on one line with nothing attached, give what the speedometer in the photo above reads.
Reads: 55mph
